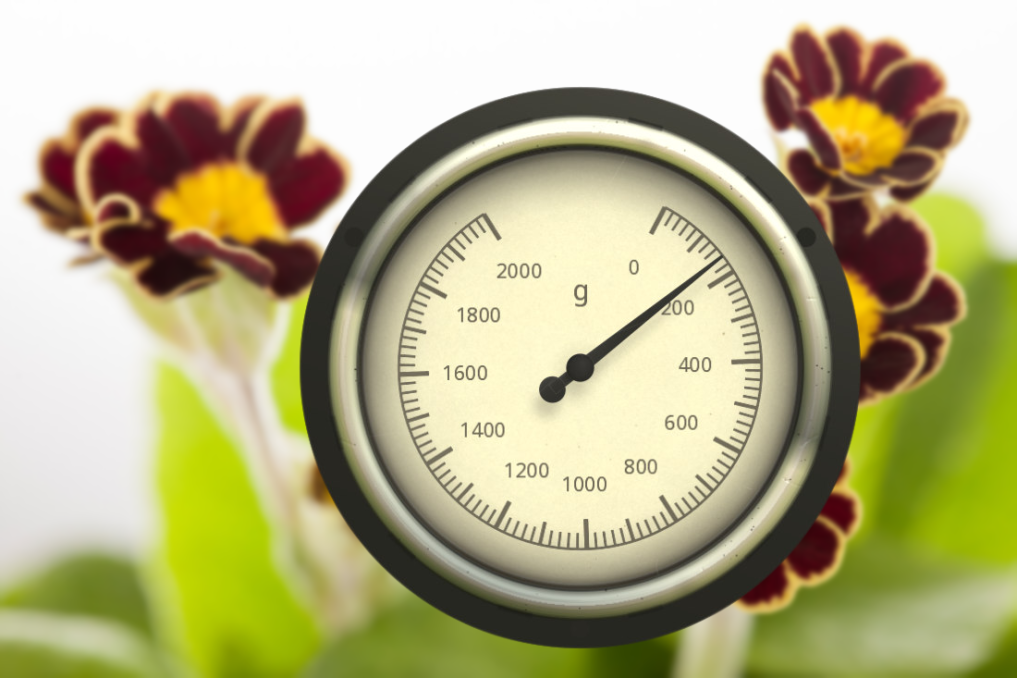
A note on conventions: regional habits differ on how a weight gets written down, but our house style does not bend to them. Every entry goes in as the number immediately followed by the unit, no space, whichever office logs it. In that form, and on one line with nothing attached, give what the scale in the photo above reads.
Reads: 160g
